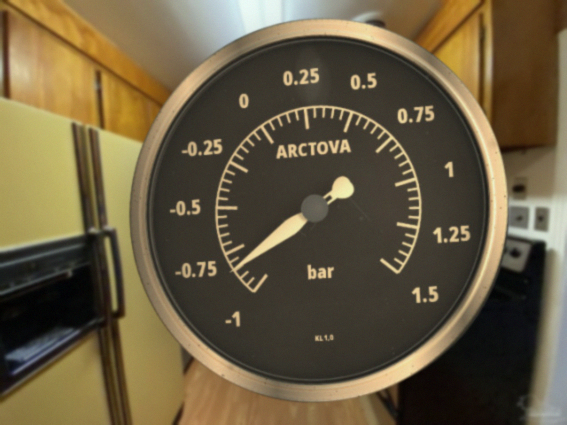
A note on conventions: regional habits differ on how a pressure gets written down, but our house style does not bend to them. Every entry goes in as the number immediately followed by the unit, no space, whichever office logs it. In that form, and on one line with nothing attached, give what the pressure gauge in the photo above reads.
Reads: -0.85bar
